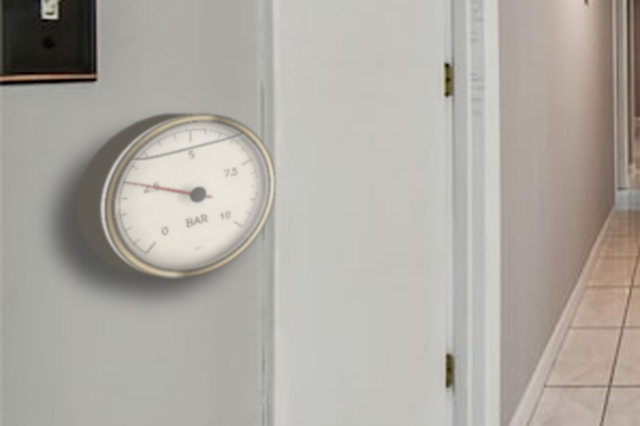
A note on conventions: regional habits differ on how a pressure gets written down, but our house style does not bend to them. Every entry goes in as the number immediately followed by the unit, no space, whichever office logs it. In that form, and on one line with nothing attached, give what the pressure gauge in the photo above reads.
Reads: 2.5bar
